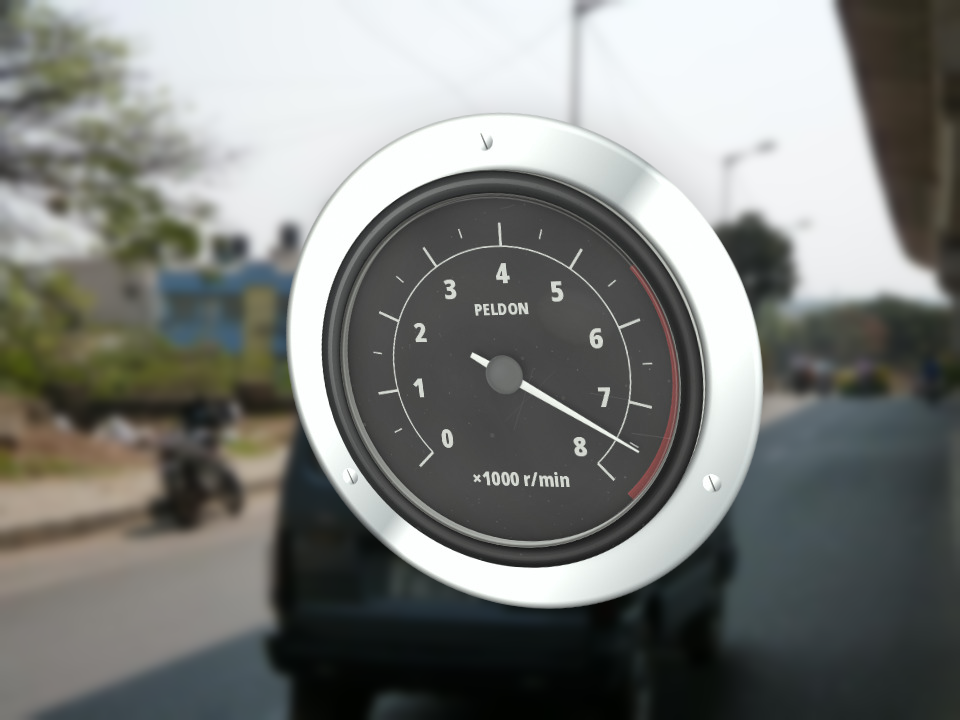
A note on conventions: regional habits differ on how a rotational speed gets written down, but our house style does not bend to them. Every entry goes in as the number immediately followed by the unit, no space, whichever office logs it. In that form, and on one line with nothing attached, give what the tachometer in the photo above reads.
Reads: 7500rpm
